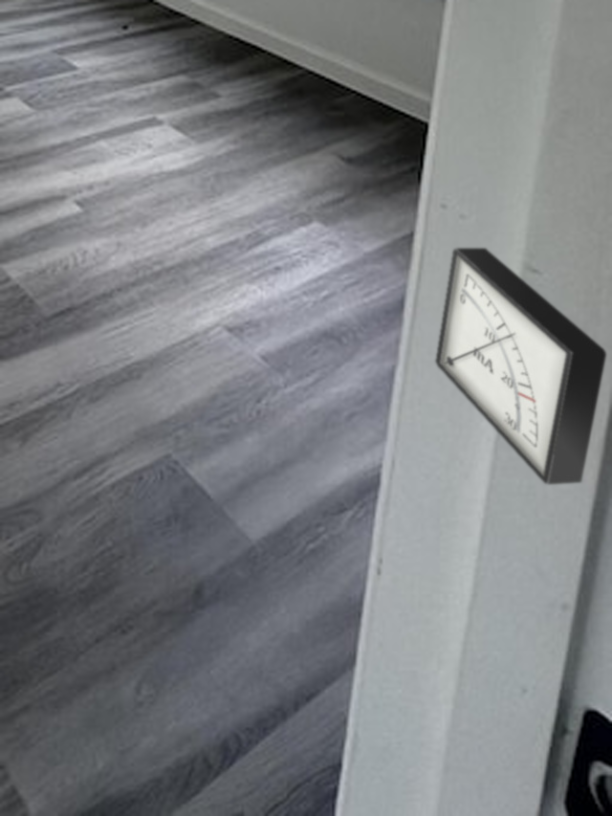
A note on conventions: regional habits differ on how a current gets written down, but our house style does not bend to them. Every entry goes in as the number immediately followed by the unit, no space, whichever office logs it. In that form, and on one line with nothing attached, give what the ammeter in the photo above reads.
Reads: 12mA
